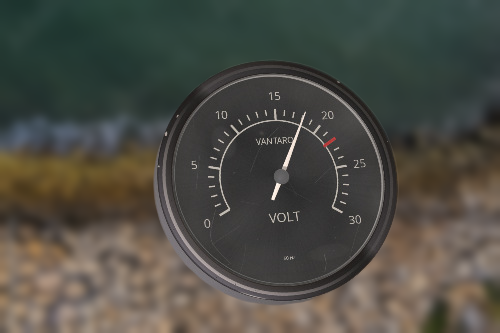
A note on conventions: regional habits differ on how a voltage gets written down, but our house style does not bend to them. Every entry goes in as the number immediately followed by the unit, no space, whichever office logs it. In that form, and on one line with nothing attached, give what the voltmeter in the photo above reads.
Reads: 18V
